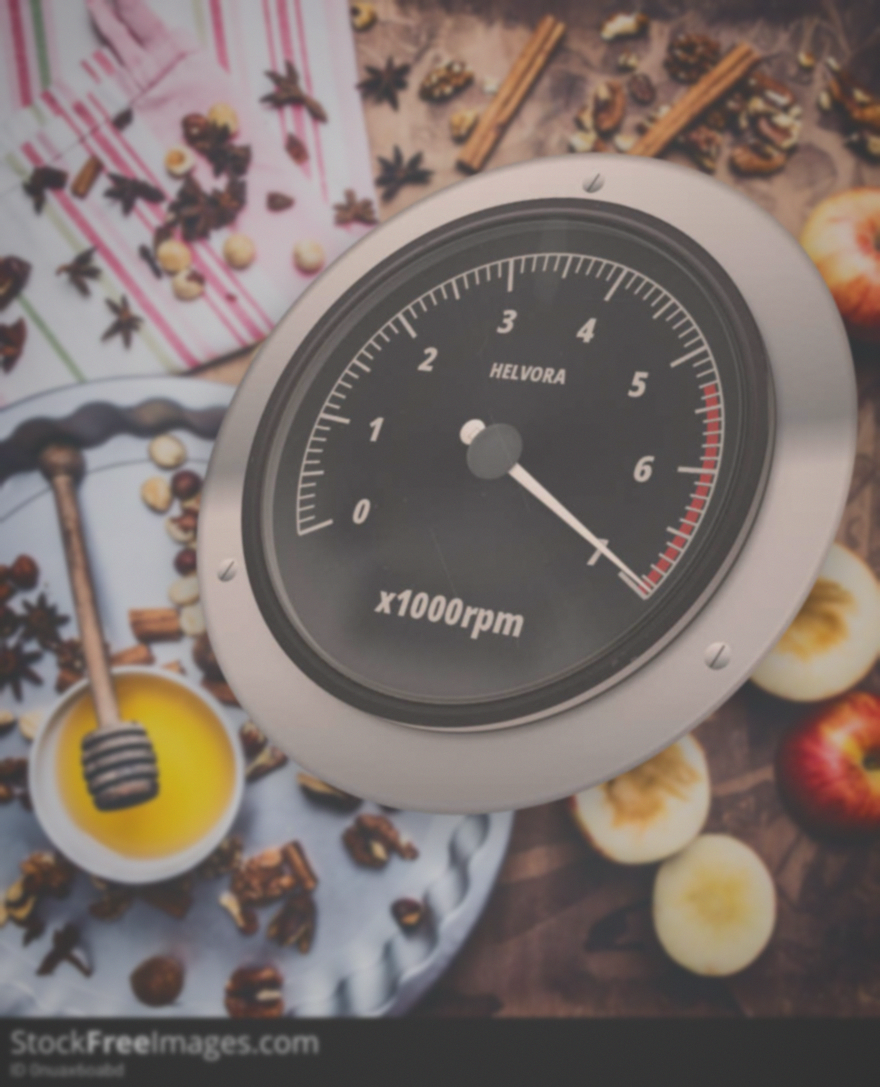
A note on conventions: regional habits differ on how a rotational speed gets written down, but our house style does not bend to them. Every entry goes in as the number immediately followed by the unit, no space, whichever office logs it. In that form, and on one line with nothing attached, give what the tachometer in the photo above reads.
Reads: 6950rpm
